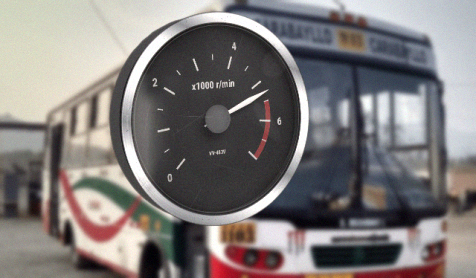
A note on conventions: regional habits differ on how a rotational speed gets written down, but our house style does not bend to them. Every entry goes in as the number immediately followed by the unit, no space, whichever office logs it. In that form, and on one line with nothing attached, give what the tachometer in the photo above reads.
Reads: 5250rpm
